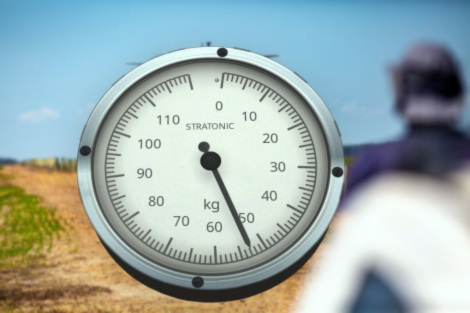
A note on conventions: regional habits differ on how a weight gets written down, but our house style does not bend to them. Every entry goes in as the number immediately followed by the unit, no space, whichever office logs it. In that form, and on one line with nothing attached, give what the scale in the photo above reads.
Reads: 53kg
